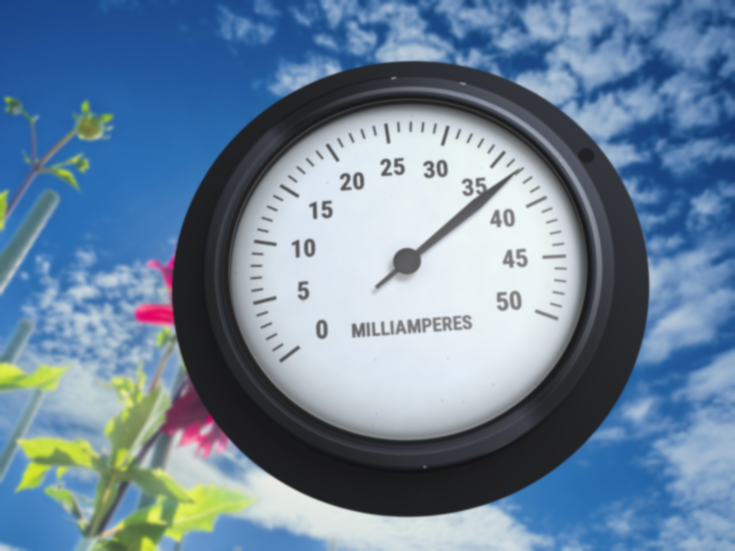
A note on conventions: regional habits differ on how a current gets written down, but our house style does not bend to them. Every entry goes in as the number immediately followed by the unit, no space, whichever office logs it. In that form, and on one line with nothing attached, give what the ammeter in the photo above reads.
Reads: 37mA
